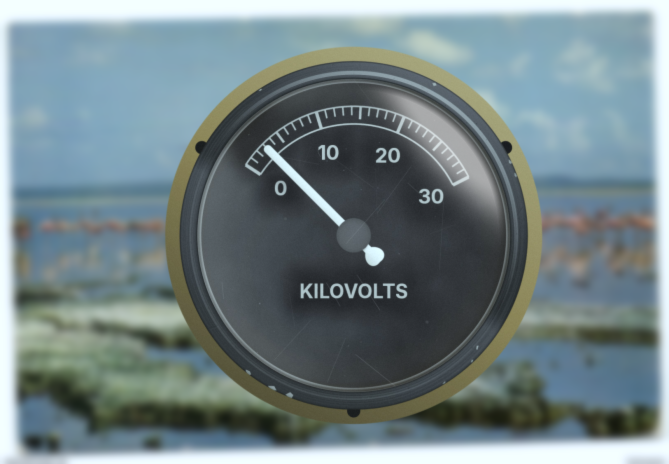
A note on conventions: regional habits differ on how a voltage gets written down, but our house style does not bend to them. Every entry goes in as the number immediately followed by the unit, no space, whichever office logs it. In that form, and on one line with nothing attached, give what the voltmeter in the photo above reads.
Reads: 3kV
